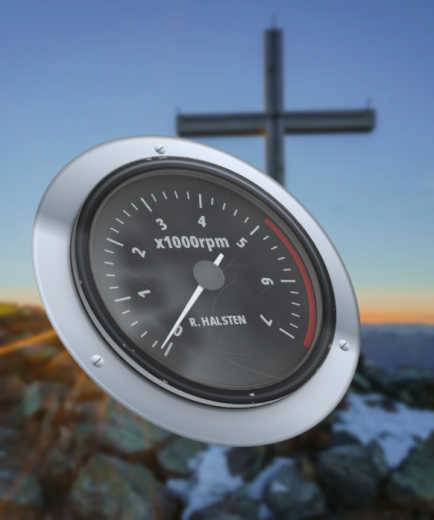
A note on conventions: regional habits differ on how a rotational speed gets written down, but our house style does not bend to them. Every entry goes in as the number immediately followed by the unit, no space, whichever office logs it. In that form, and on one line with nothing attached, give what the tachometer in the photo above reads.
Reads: 100rpm
